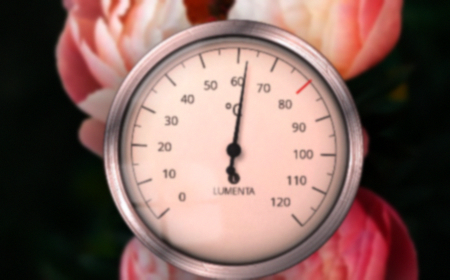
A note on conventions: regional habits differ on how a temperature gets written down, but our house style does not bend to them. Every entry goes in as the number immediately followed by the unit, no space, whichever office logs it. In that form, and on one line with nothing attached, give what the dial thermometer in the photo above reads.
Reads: 62.5°C
